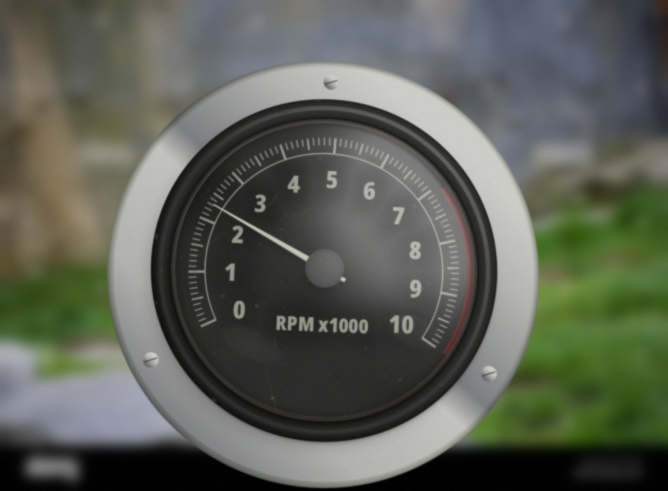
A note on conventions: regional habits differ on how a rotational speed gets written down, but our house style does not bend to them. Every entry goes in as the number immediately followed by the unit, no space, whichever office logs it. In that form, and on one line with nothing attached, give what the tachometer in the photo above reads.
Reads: 2300rpm
